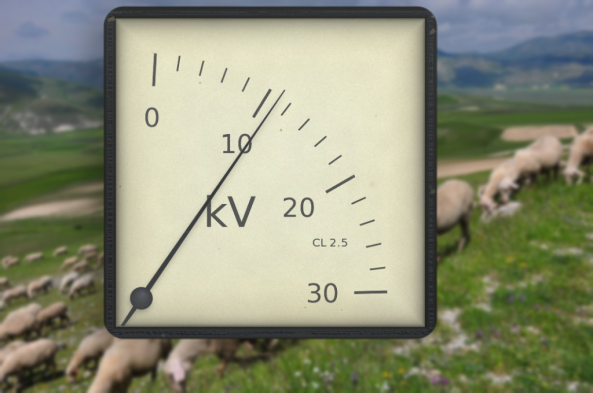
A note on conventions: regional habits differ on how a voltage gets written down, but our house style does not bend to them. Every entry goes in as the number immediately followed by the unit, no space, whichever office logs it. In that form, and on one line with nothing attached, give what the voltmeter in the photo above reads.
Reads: 11kV
